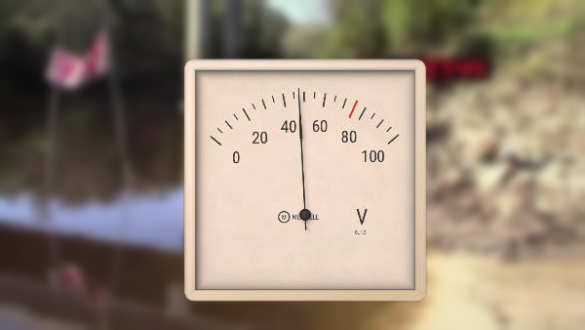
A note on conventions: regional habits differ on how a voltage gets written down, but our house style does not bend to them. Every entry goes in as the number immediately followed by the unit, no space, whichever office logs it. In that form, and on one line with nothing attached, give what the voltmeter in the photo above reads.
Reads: 47.5V
